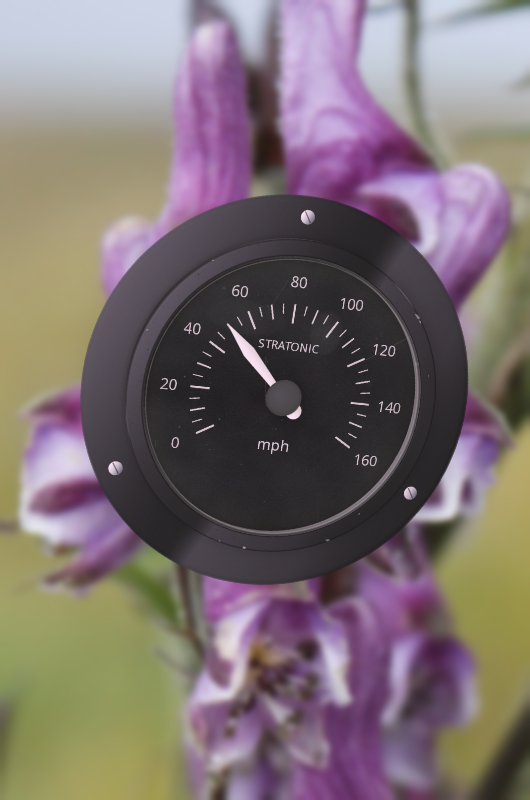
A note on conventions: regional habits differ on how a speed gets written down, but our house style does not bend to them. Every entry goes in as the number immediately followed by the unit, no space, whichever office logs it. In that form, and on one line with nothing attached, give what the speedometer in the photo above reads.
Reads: 50mph
